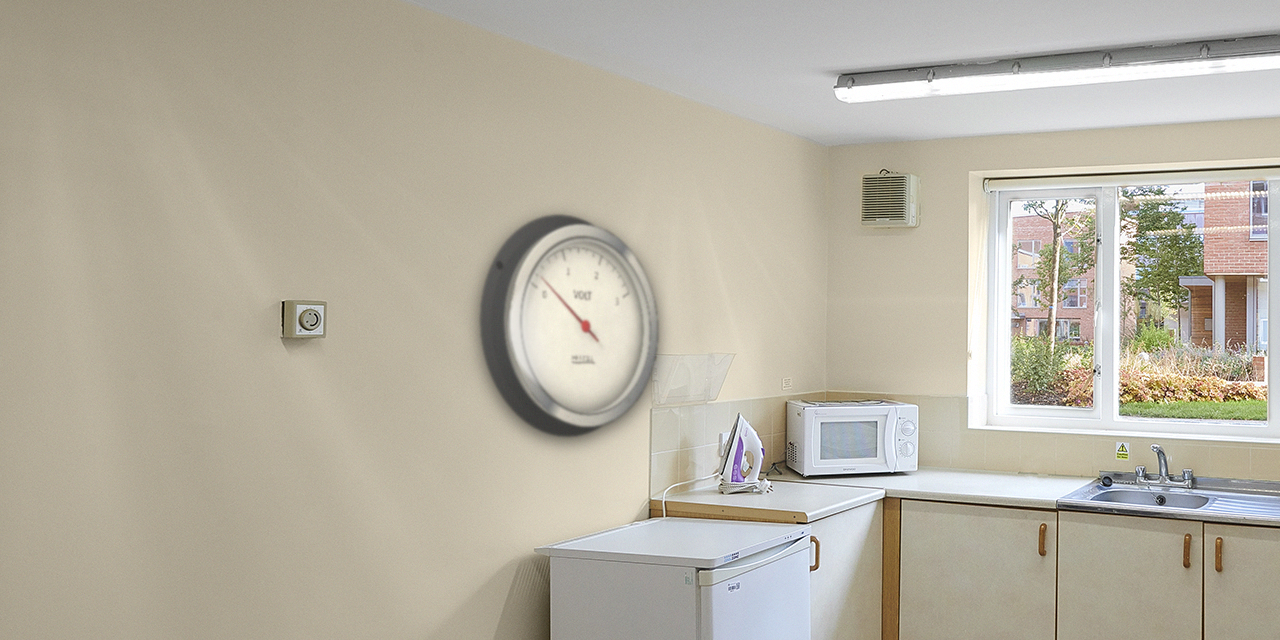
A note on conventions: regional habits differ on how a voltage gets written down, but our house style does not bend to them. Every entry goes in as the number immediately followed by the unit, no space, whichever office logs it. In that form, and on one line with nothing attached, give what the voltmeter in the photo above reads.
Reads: 0.2V
